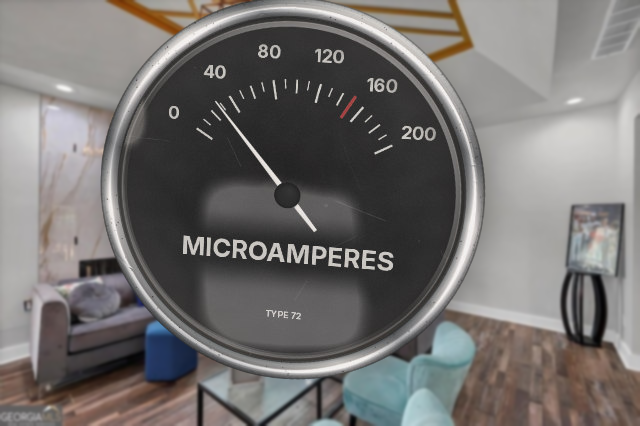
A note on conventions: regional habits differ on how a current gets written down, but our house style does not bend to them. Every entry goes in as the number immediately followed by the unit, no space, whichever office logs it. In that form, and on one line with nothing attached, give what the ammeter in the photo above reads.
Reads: 30µA
